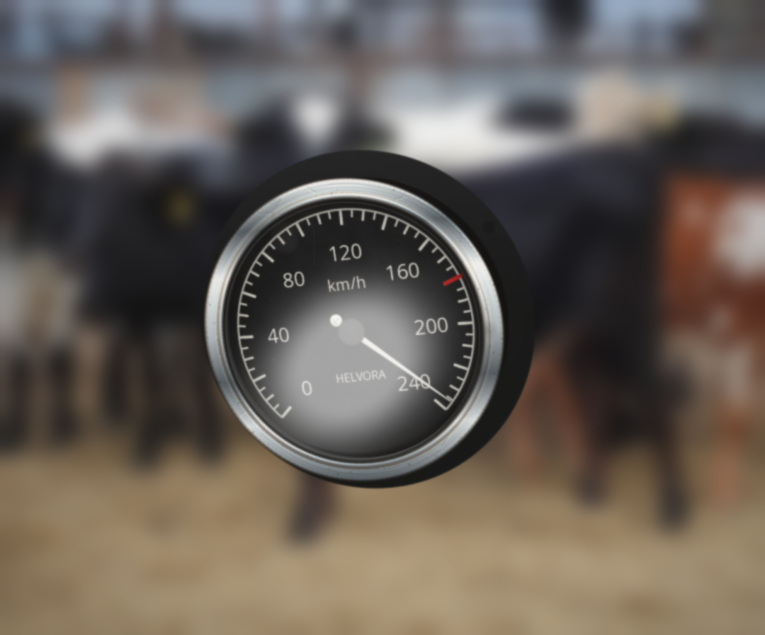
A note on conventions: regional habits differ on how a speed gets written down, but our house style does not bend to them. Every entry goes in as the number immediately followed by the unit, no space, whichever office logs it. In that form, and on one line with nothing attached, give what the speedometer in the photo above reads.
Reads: 235km/h
